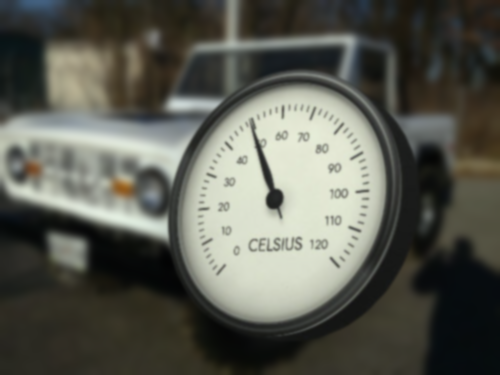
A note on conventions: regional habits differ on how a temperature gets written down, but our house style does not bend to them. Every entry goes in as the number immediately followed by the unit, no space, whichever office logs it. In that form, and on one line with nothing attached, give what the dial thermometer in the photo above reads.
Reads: 50°C
